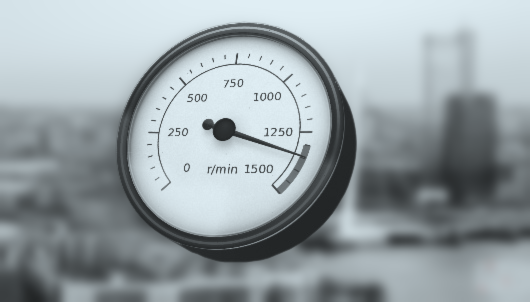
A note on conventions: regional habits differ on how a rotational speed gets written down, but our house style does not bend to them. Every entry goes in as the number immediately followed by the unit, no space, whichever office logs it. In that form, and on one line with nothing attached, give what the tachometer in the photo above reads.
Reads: 1350rpm
